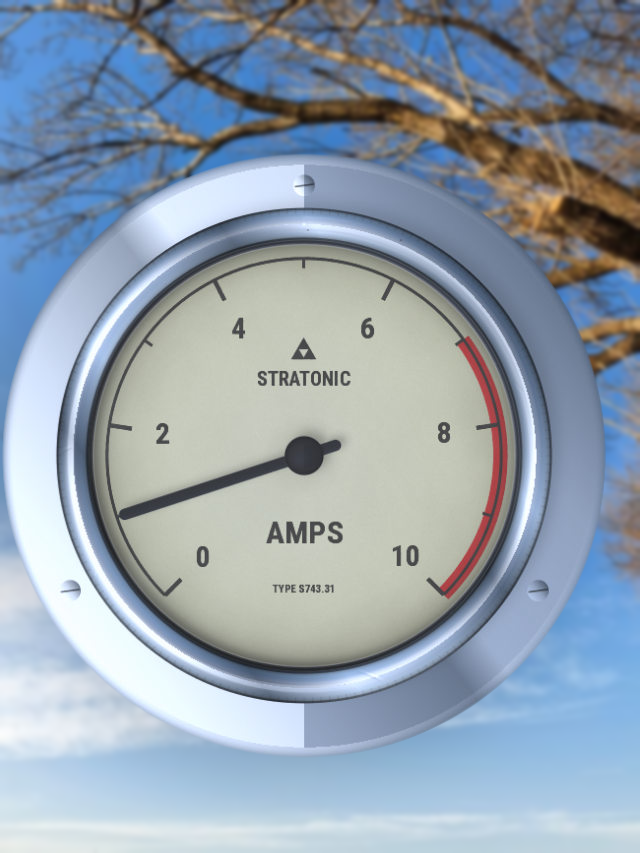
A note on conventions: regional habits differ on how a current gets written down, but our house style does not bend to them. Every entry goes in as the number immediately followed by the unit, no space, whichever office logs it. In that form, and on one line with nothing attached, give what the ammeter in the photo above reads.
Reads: 1A
